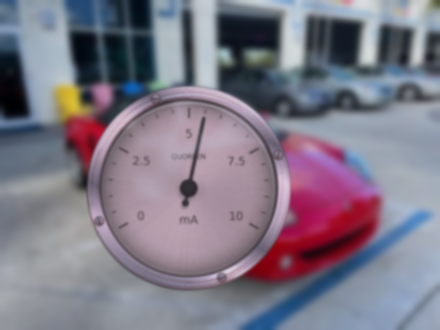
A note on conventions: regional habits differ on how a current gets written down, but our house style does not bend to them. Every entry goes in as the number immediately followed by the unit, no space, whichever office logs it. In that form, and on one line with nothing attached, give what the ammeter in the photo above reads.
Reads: 5.5mA
